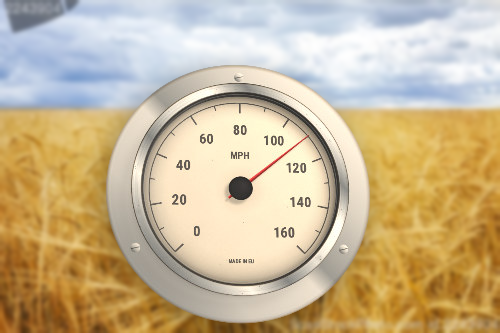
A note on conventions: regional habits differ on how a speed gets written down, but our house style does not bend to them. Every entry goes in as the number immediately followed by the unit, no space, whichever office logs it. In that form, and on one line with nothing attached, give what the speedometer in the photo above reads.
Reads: 110mph
